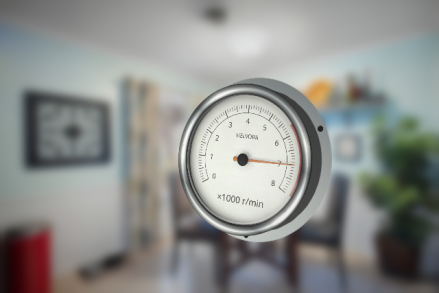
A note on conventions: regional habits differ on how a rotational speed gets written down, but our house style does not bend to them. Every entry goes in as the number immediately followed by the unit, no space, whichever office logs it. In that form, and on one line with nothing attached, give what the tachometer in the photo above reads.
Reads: 7000rpm
